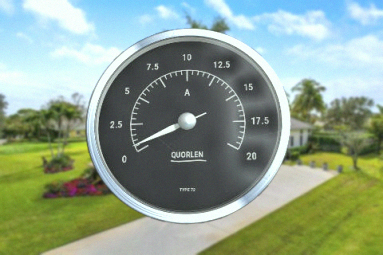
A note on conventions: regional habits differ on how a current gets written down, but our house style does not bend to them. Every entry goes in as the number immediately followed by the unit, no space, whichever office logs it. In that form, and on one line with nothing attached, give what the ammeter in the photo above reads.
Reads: 0.5A
